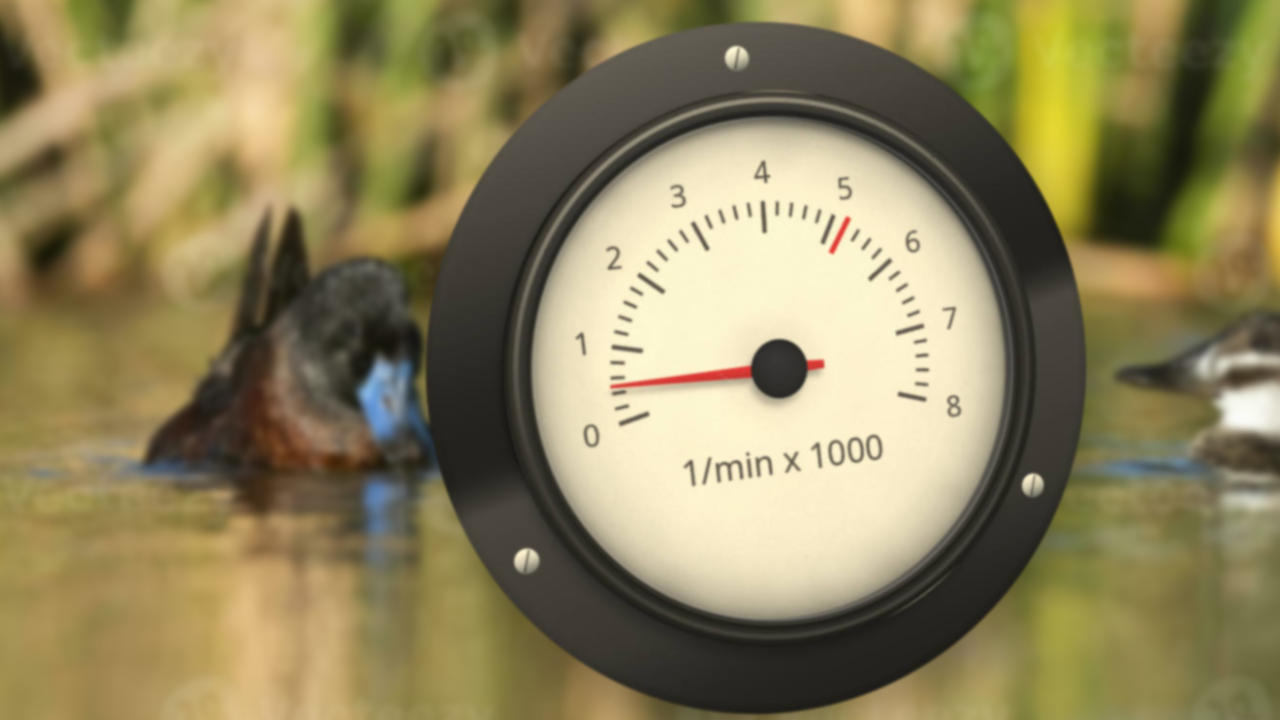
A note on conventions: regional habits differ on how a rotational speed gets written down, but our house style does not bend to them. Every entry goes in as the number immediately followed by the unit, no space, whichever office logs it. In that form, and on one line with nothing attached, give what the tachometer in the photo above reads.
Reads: 500rpm
